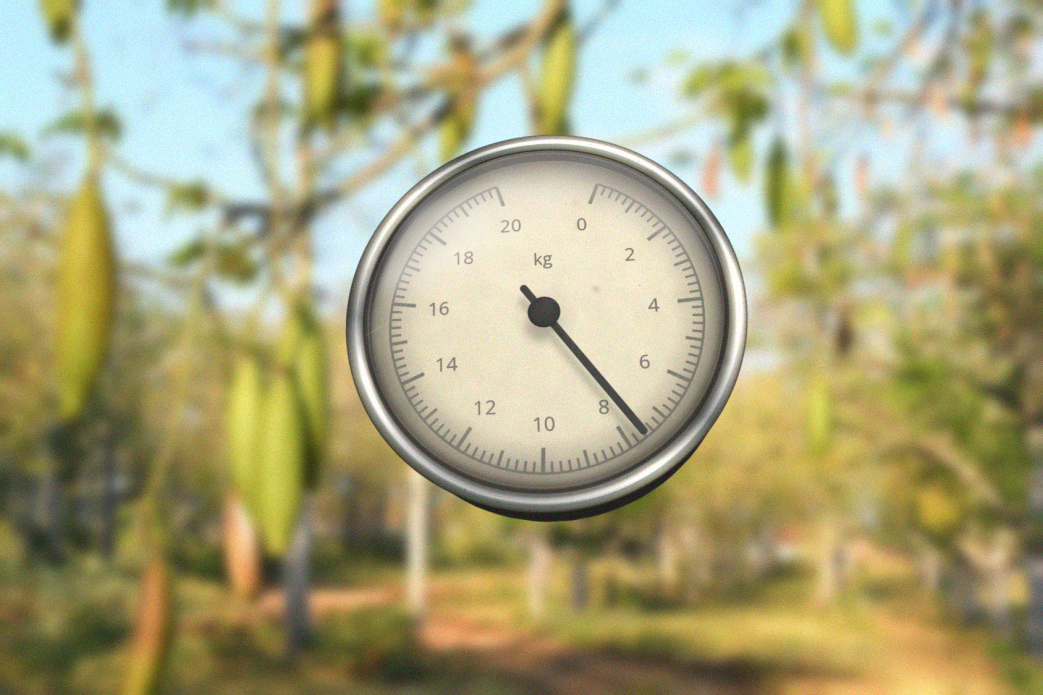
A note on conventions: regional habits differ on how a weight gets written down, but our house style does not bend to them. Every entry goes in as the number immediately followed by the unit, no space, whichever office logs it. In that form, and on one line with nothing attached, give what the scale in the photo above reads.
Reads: 7.6kg
